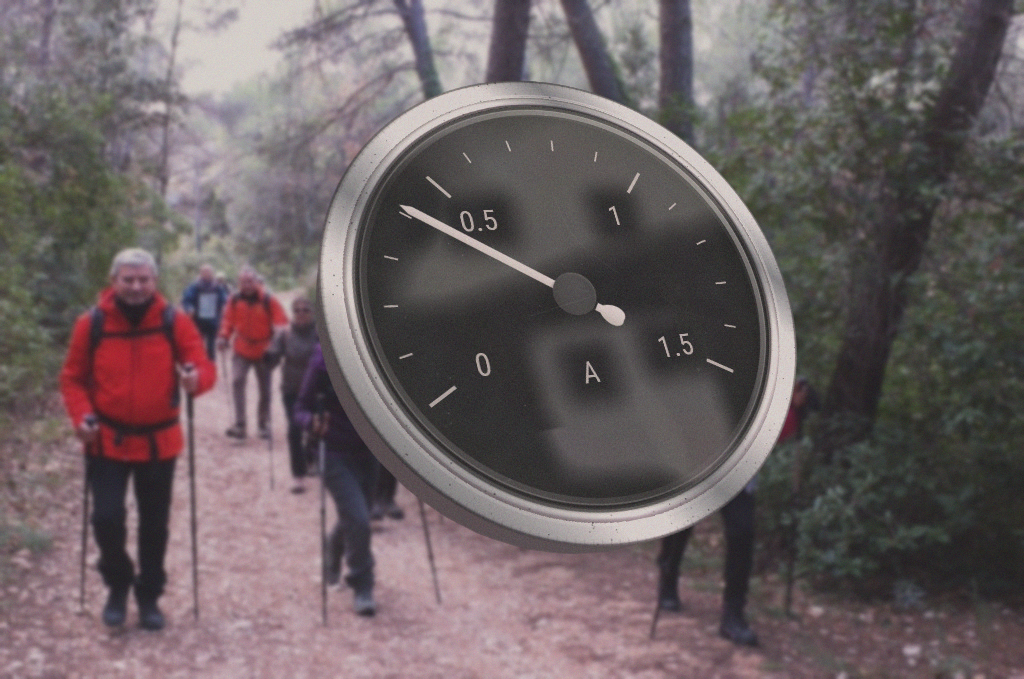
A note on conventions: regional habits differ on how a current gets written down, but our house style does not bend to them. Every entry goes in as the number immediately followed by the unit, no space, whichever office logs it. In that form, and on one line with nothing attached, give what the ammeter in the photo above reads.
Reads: 0.4A
